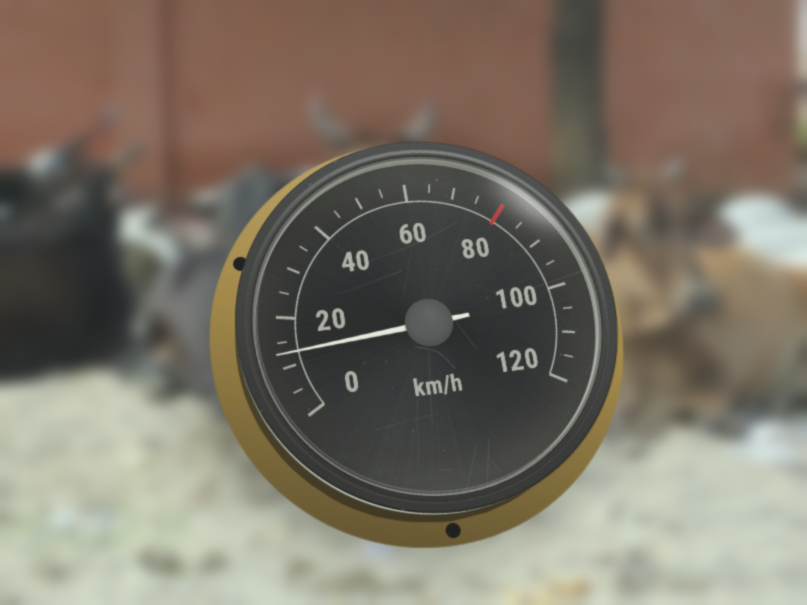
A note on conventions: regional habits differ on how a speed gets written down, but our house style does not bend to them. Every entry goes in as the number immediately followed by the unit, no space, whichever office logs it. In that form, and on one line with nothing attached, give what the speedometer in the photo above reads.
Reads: 12.5km/h
